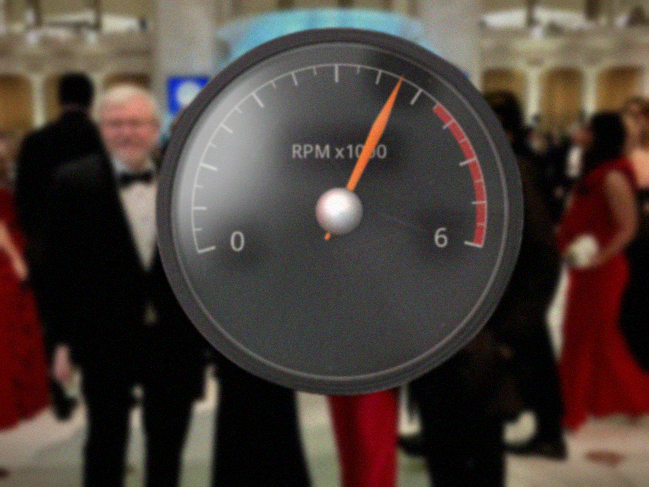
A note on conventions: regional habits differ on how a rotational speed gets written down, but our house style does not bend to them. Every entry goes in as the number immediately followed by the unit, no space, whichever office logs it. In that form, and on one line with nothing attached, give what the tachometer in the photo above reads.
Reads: 3750rpm
